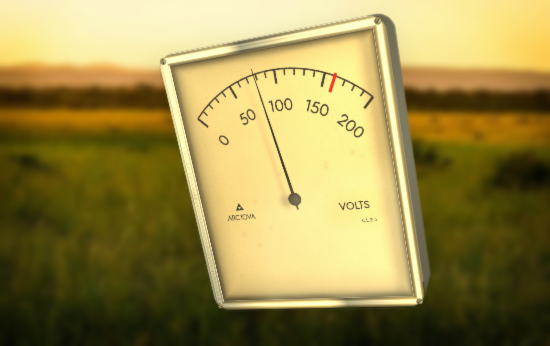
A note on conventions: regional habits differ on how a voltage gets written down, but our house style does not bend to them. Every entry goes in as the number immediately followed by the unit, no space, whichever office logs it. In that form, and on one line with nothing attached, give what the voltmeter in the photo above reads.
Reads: 80V
